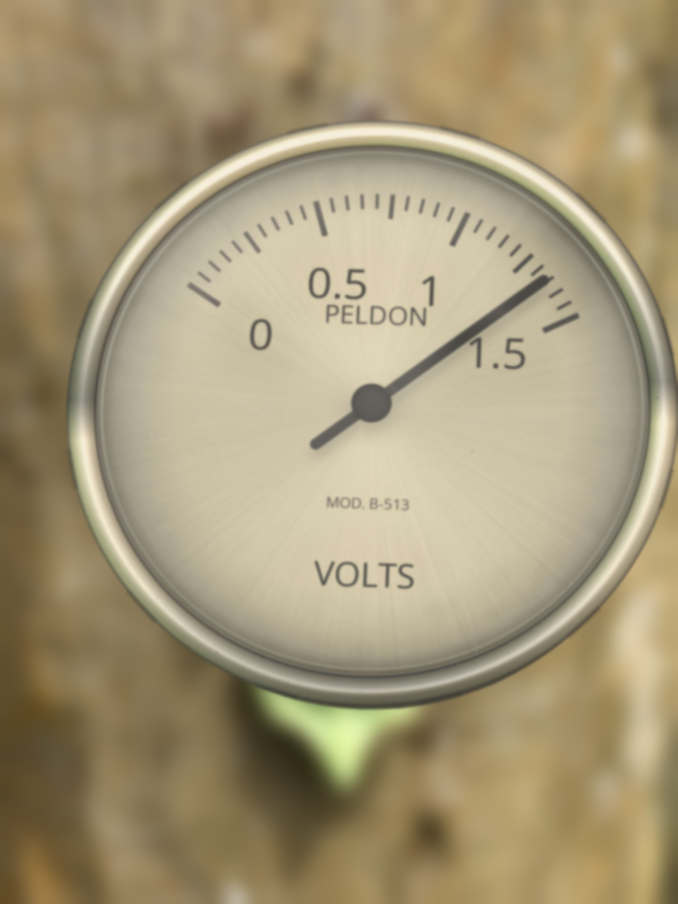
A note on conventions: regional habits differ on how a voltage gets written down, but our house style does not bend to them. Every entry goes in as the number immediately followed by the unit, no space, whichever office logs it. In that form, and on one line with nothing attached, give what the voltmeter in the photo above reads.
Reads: 1.35V
